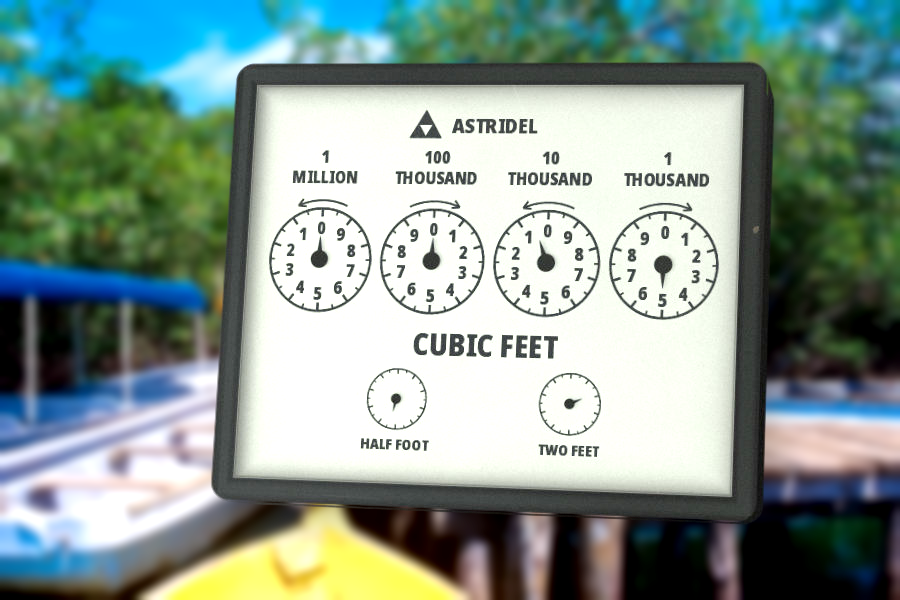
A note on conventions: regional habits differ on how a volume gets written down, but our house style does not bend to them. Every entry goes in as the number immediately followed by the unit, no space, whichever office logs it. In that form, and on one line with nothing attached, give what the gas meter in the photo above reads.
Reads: 500ft³
